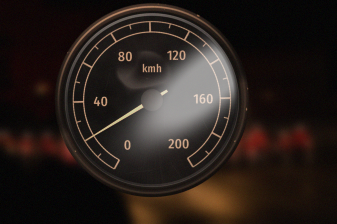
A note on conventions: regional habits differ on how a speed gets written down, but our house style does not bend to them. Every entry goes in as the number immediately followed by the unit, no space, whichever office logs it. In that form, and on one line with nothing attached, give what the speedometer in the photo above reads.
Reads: 20km/h
